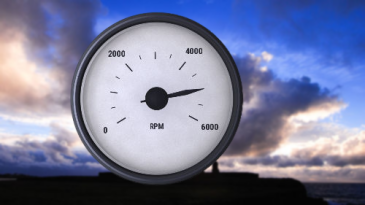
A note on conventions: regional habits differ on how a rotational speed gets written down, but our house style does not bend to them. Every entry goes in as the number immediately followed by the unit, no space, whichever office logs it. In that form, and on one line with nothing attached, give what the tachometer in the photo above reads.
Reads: 5000rpm
